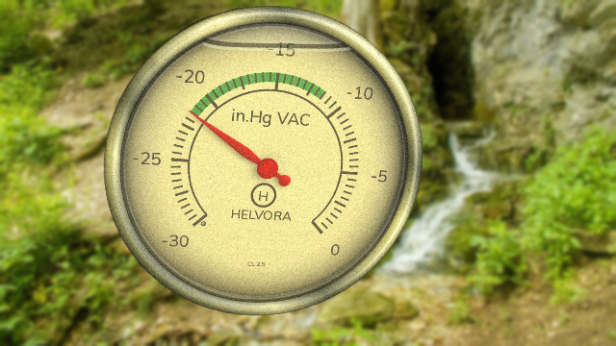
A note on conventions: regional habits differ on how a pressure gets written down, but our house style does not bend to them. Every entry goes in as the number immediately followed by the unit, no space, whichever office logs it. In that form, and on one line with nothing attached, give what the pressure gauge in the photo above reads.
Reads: -21.5inHg
